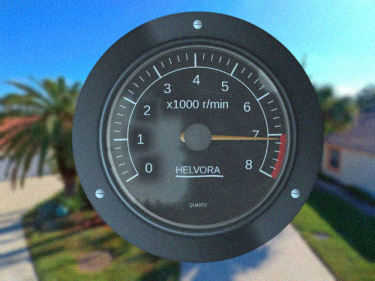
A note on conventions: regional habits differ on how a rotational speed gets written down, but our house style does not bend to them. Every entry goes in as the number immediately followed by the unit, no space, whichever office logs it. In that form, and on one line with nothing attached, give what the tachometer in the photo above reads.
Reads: 7100rpm
